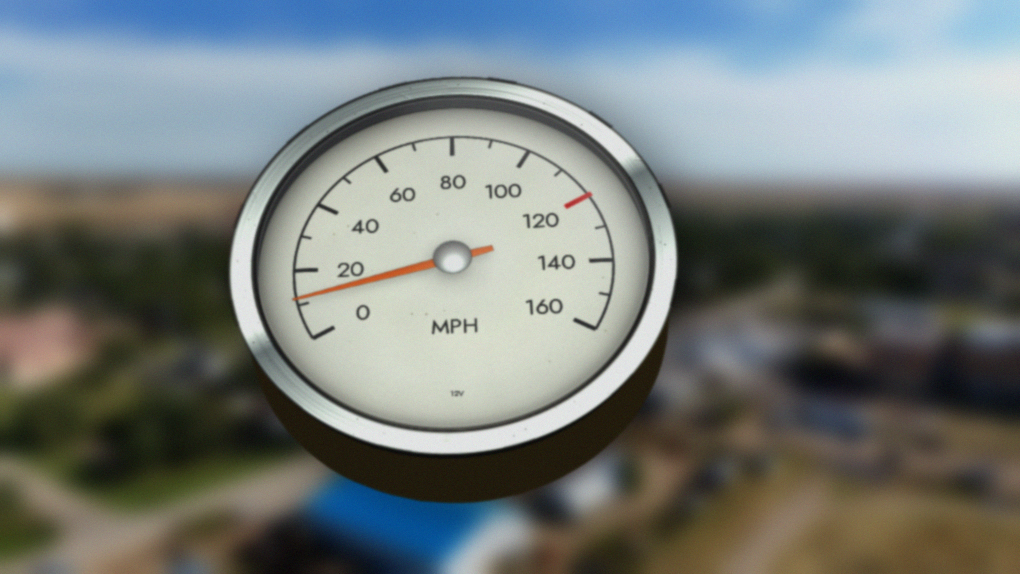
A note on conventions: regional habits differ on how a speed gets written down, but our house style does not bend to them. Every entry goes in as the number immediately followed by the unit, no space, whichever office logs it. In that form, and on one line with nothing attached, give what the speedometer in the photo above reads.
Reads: 10mph
